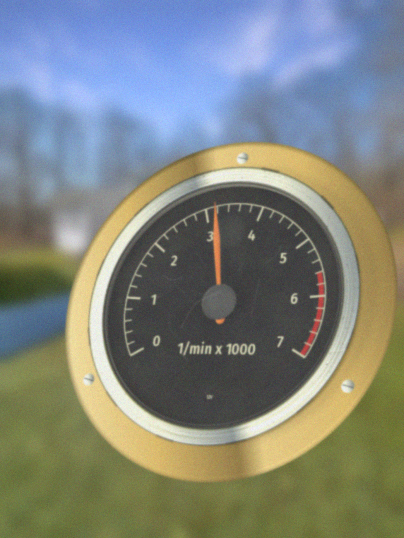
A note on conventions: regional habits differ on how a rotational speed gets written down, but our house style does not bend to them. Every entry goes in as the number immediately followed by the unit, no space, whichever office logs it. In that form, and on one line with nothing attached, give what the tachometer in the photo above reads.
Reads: 3200rpm
